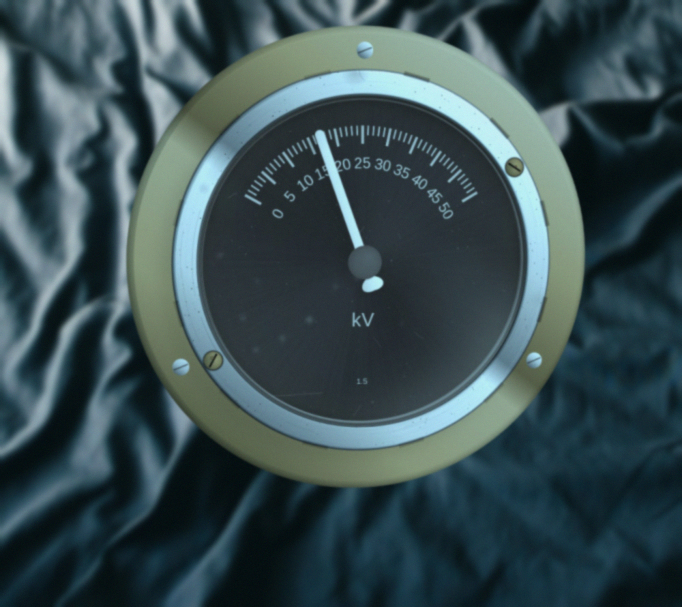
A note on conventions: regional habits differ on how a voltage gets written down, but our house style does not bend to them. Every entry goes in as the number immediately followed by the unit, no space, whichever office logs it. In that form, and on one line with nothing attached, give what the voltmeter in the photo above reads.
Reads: 17kV
